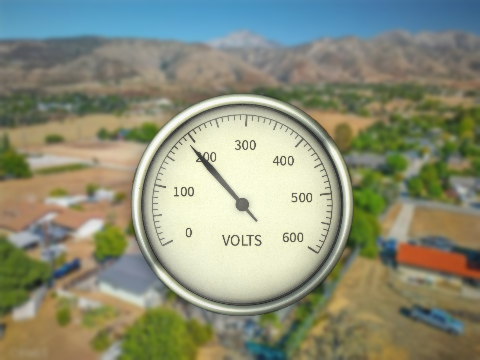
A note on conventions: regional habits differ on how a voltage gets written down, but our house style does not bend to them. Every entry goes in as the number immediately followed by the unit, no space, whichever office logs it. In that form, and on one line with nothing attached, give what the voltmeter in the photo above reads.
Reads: 190V
